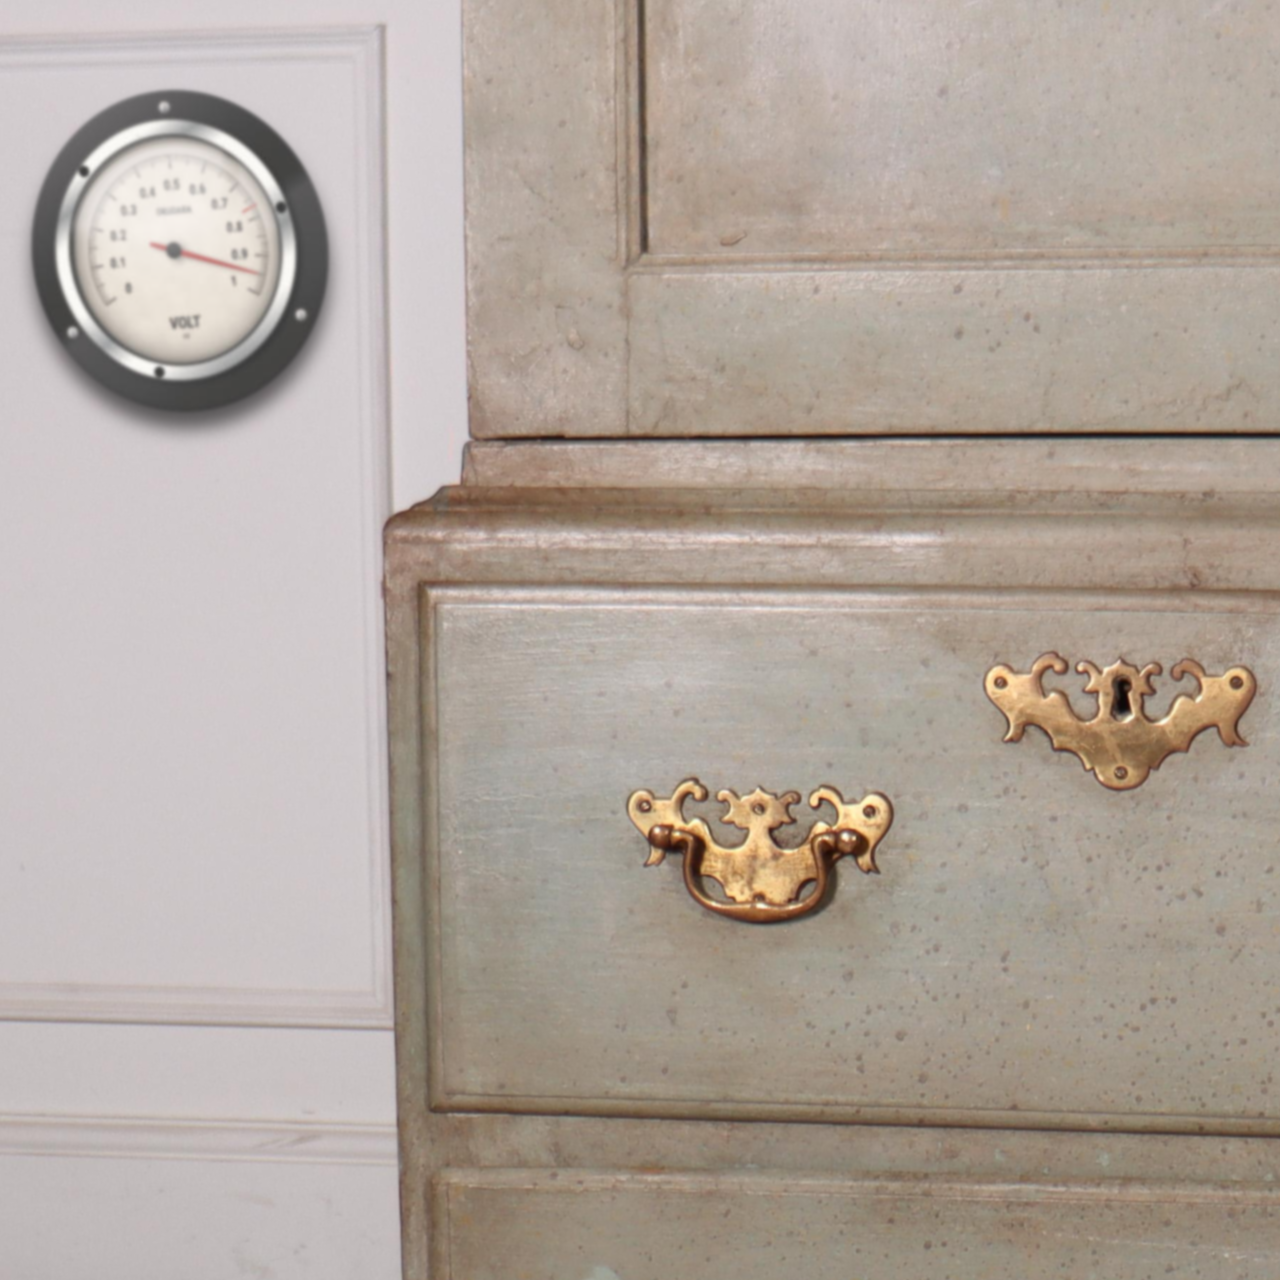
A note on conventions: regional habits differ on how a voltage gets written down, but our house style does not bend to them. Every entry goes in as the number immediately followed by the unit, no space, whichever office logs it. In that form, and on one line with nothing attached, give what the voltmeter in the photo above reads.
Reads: 0.95V
